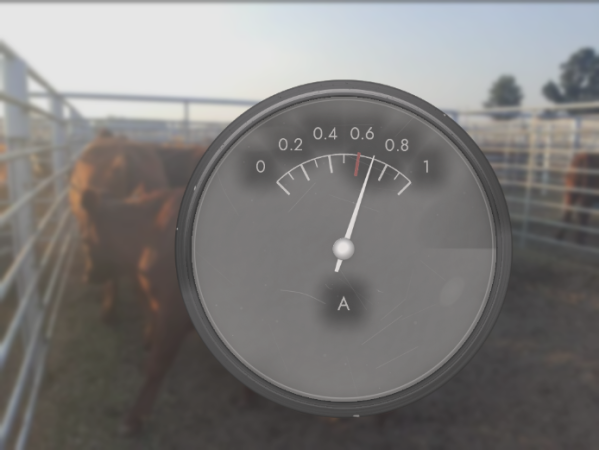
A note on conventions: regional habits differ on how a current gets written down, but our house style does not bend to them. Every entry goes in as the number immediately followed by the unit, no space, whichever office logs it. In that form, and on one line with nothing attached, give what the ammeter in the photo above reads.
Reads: 0.7A
